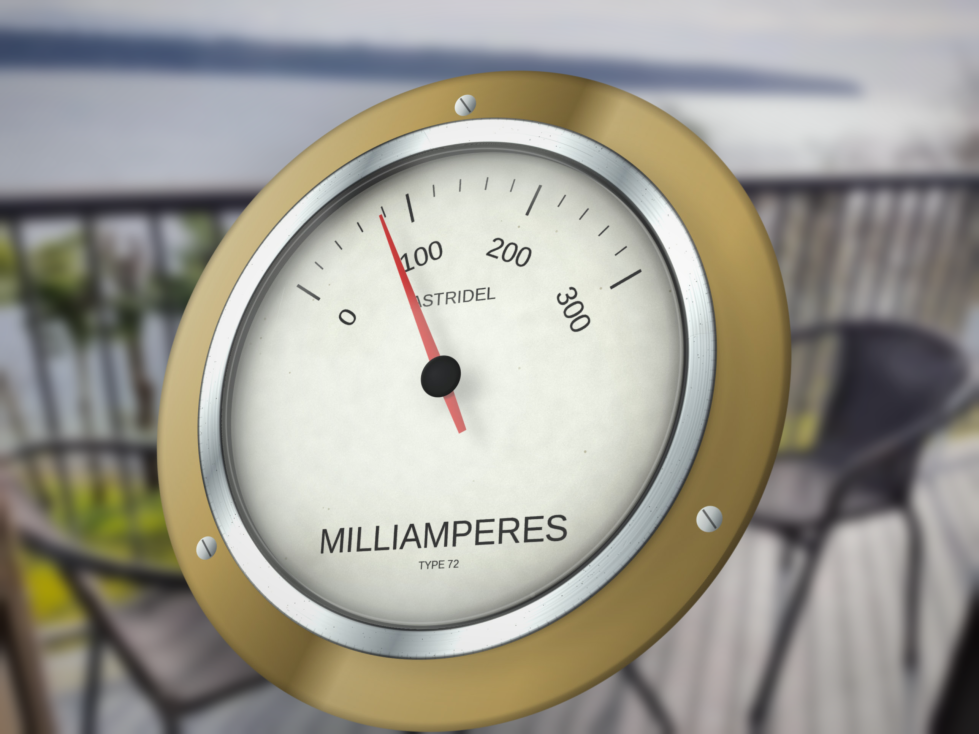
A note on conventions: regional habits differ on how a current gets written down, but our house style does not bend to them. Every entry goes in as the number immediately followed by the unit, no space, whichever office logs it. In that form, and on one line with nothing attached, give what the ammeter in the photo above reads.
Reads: 80mA
